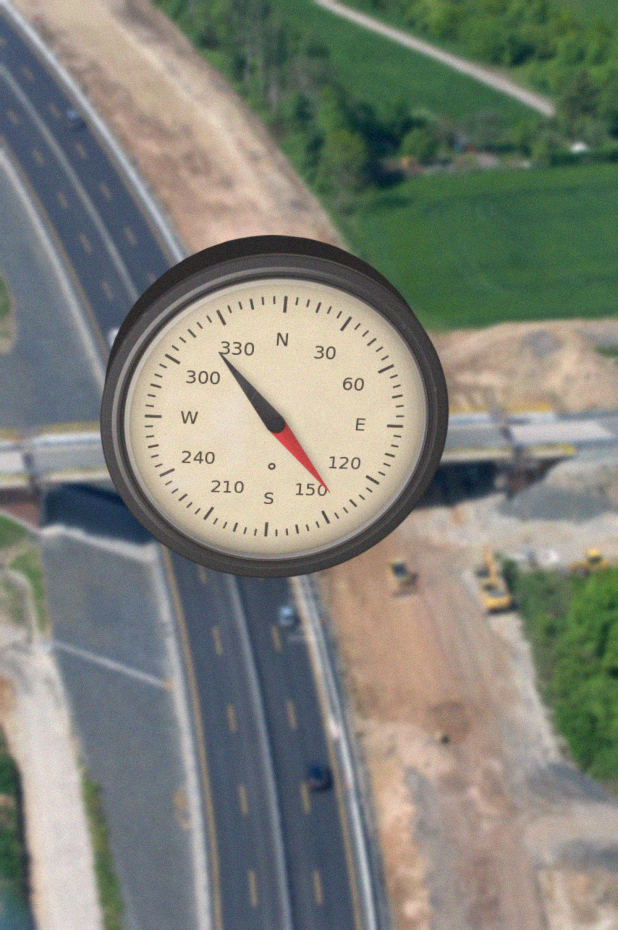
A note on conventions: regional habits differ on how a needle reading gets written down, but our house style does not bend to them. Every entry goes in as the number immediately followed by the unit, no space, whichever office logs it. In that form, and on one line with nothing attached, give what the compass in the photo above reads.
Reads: 140°
